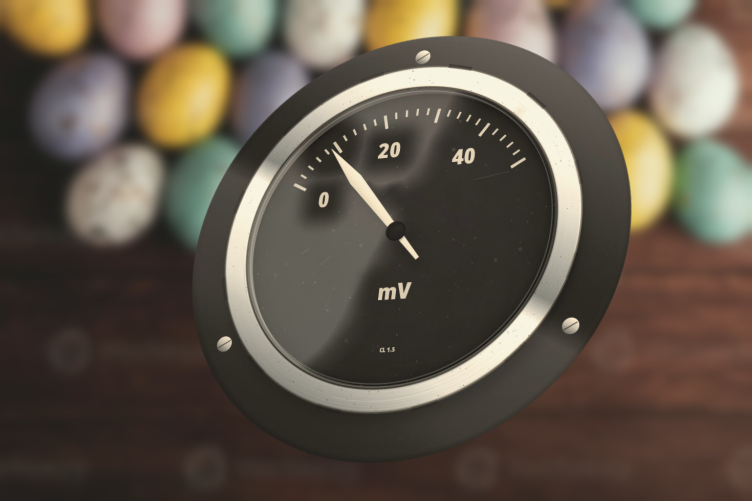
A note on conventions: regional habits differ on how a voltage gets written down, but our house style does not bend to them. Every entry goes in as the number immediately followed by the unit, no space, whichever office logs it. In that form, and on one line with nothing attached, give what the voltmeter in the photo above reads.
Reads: 9mV
